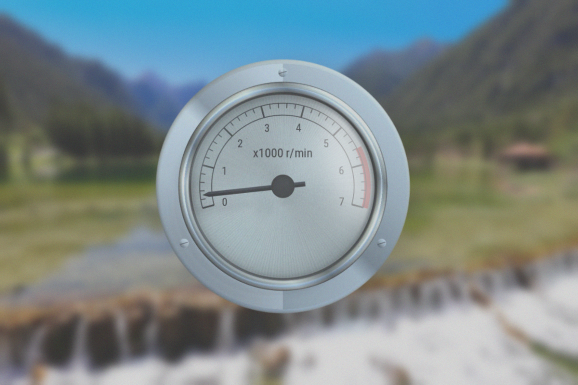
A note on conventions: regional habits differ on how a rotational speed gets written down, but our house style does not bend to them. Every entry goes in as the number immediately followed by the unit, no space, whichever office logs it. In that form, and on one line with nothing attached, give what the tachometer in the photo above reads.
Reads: 300rpm
